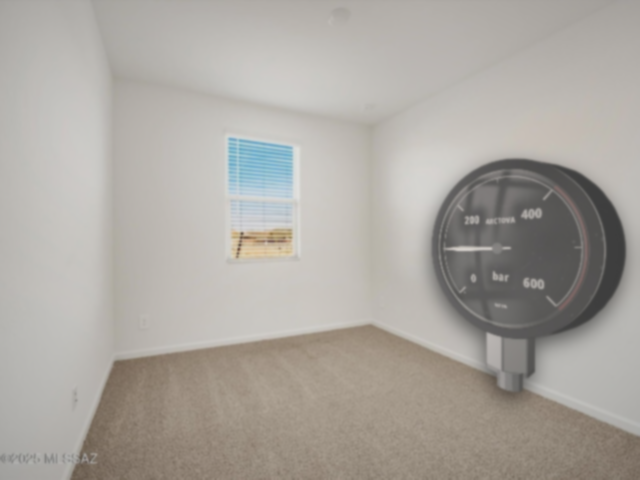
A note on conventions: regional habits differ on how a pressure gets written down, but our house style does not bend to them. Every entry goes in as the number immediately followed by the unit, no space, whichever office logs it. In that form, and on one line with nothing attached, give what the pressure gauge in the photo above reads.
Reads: 100bar
